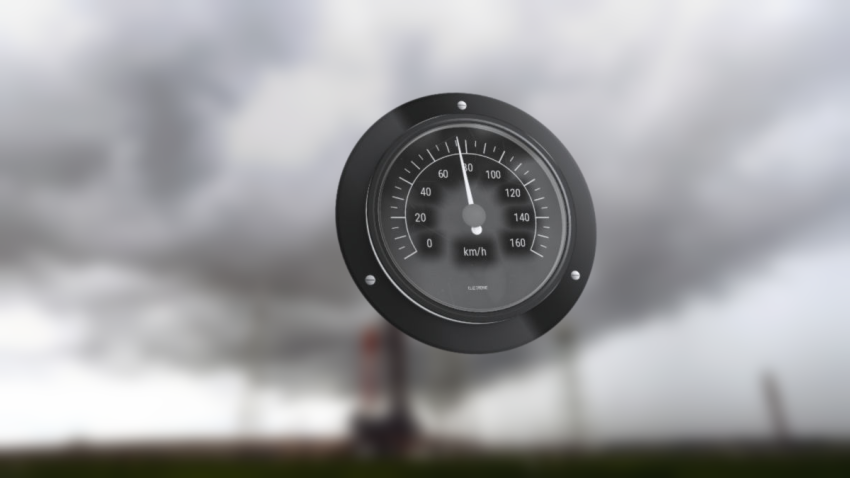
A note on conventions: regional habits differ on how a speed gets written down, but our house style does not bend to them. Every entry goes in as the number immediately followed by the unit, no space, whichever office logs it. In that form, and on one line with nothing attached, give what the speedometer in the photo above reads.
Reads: 75km/h
